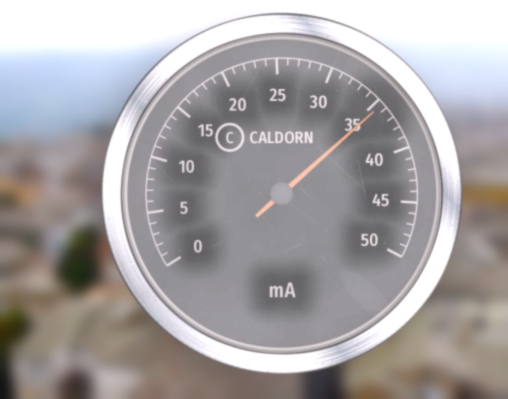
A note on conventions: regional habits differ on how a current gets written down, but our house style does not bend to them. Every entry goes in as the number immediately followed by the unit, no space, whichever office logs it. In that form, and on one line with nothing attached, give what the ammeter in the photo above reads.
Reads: 35.5mA
